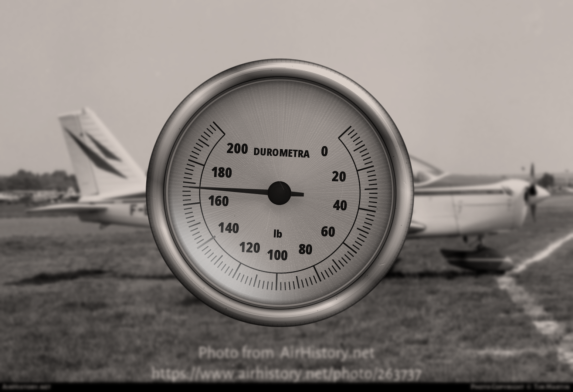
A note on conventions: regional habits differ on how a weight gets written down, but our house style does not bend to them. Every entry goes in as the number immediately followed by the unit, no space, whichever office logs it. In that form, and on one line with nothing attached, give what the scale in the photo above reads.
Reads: 168lb
